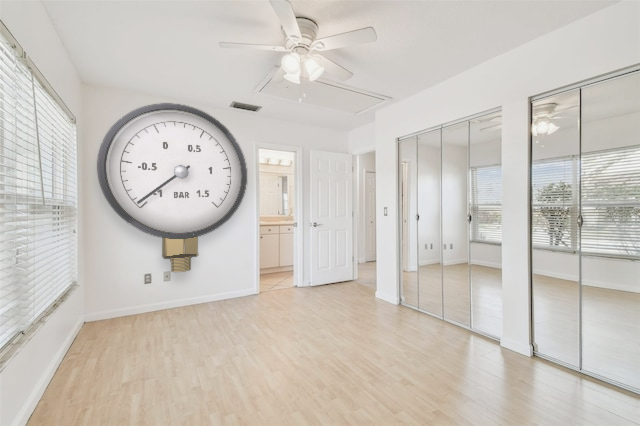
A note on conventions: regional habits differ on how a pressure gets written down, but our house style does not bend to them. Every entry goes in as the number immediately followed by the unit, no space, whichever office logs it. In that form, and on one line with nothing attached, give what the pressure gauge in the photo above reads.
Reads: -0.95bar
